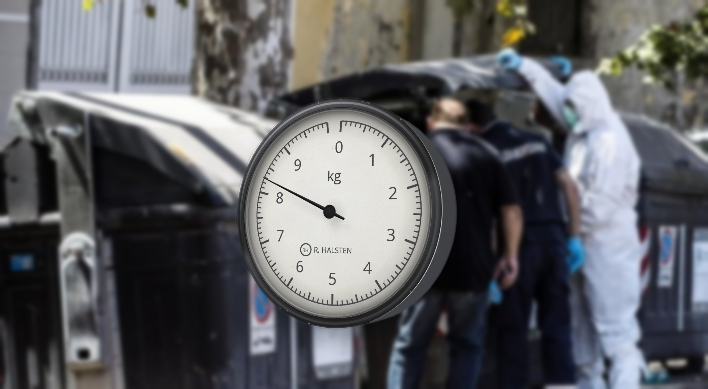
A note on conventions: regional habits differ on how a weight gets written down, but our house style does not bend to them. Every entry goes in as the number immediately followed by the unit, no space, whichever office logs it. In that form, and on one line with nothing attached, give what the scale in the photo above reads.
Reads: 8.3kg
